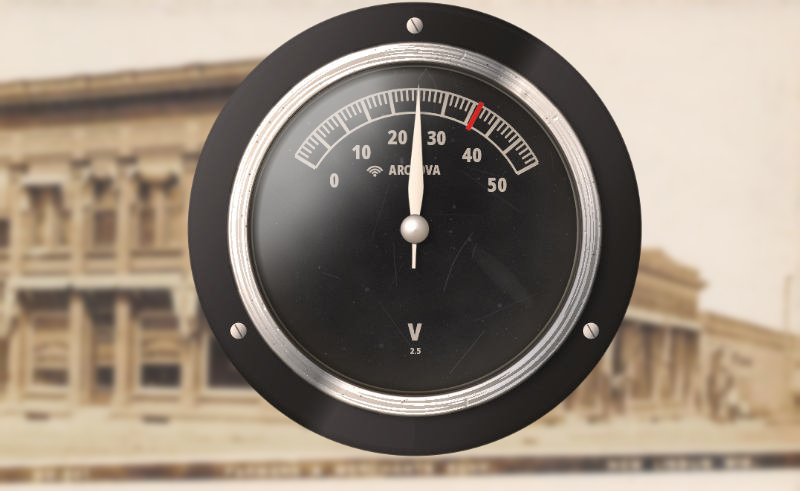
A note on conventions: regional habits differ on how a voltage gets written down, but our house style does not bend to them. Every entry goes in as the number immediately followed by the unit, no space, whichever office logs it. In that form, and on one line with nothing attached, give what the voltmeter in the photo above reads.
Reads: 25V
